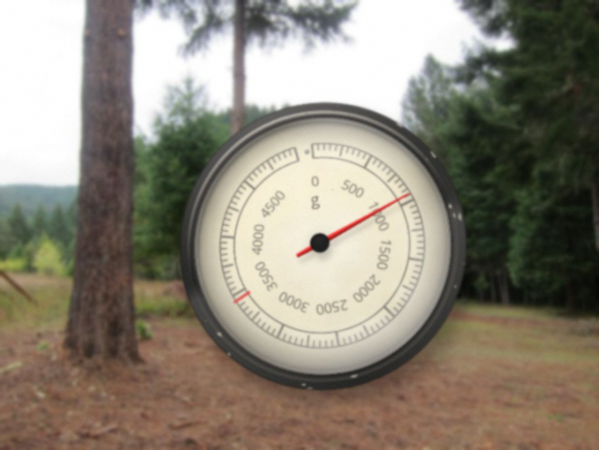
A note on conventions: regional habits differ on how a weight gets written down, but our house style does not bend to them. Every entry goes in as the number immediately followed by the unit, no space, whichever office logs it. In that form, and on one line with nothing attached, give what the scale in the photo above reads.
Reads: 950g
